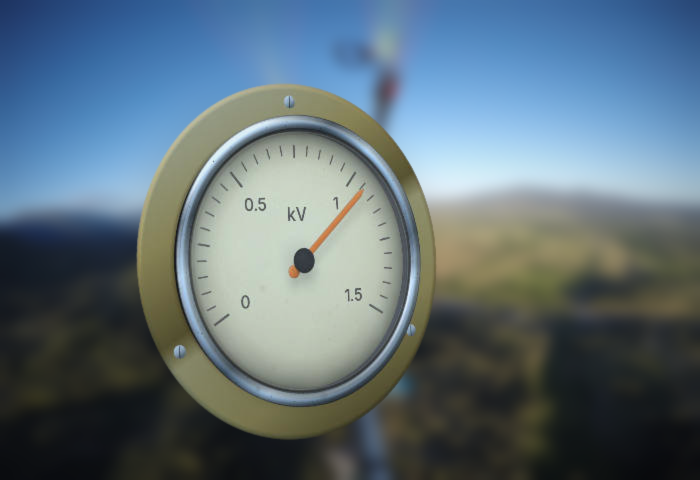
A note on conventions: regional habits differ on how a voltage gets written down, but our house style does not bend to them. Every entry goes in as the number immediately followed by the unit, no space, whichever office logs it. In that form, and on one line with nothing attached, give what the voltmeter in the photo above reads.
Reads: 1.05kV
